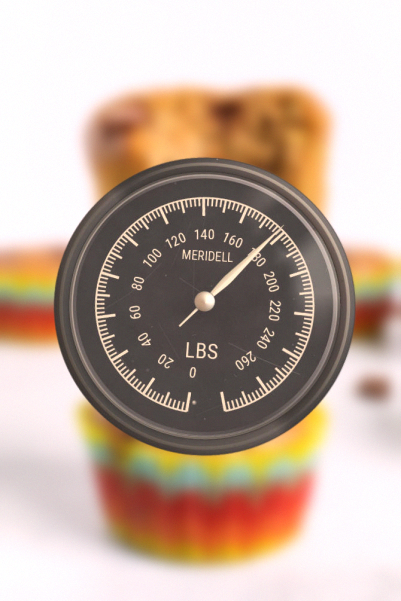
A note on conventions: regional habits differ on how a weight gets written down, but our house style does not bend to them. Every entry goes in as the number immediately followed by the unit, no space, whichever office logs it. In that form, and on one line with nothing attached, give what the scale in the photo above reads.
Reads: 178lb
